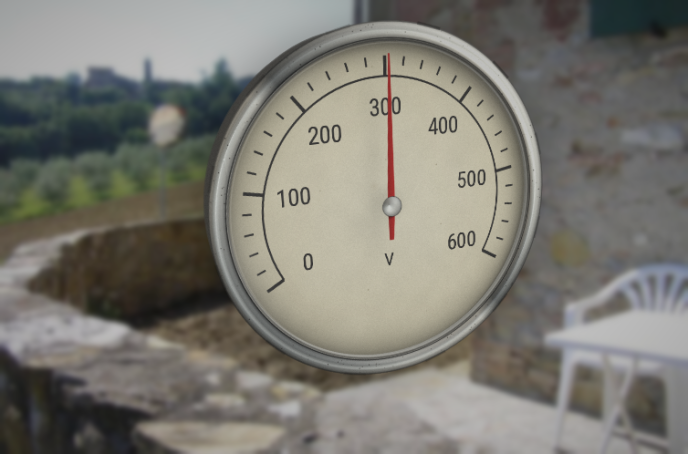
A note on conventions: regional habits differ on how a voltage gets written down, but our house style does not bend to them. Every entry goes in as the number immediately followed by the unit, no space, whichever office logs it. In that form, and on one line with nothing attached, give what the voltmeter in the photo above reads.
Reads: 300V
